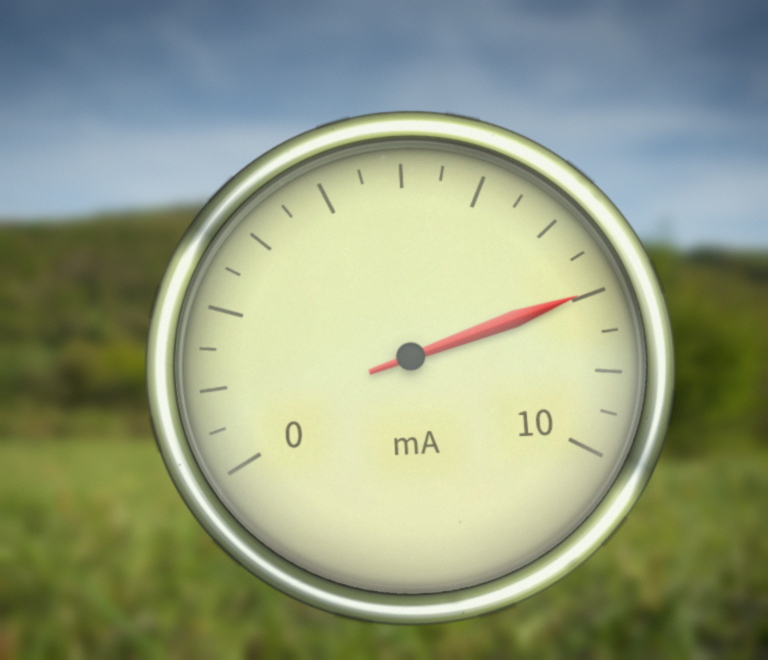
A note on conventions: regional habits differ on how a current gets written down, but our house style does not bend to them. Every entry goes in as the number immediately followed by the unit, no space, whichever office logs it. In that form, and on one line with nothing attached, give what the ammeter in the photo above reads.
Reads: 8mA
